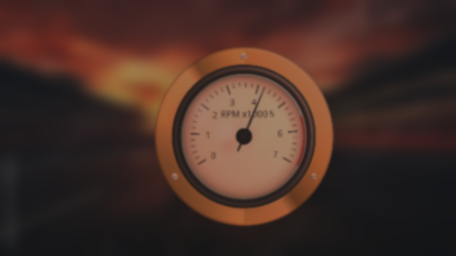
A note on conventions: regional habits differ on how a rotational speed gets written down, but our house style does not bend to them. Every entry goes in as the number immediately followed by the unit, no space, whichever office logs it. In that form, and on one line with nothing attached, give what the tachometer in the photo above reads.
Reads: 4200rpm
